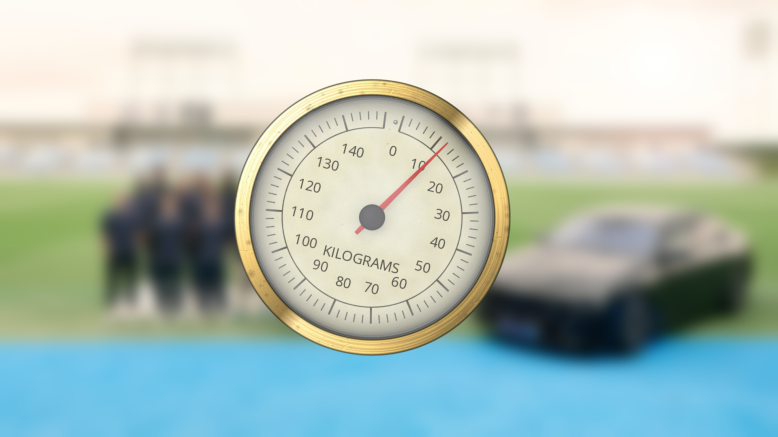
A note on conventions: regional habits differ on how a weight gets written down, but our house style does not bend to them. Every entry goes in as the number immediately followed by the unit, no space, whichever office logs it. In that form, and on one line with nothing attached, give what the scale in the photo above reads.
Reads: 12kg
